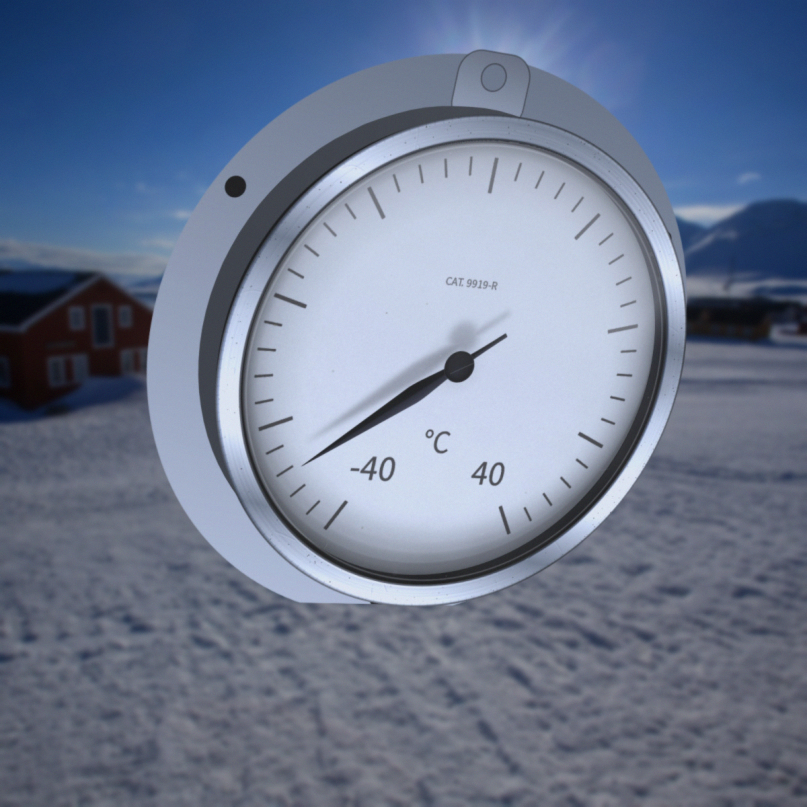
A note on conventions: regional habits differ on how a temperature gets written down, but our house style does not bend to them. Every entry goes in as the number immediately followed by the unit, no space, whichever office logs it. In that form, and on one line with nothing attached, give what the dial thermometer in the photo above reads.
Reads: -34°C
